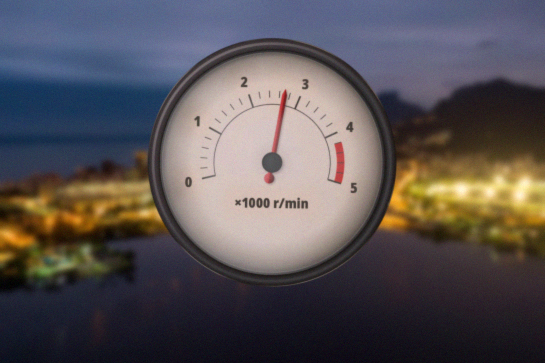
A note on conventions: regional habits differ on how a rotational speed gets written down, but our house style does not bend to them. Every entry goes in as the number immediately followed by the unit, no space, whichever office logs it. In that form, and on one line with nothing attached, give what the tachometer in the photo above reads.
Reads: 2700rpm
